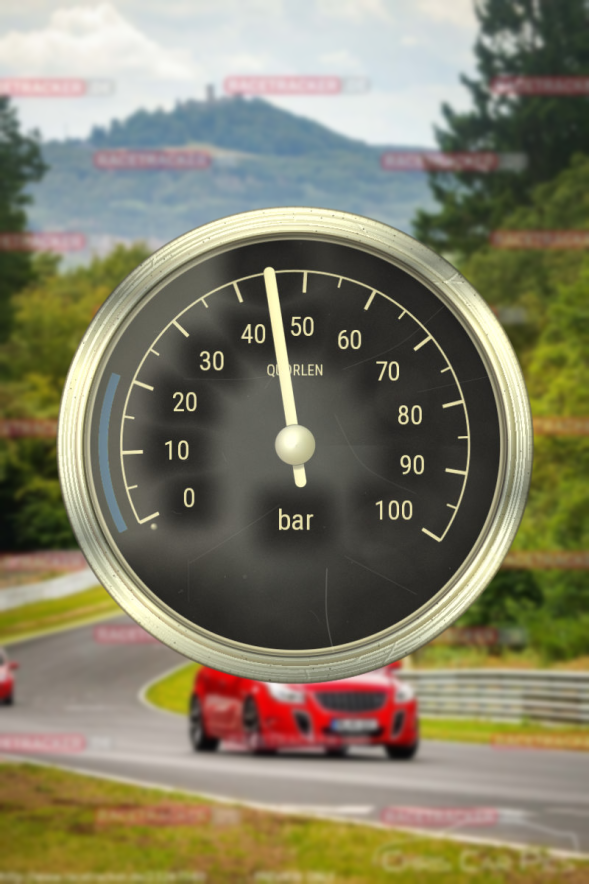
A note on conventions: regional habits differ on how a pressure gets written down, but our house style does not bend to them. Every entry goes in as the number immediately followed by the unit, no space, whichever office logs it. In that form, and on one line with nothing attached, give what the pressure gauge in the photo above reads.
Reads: 45bar
